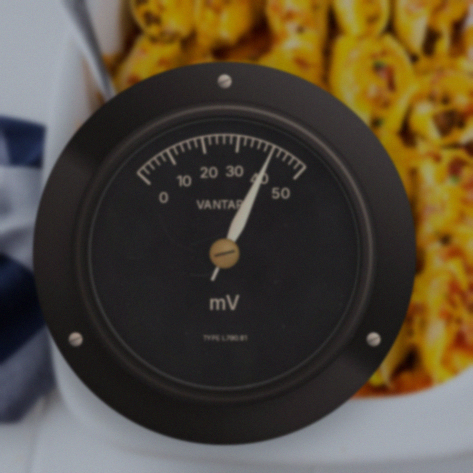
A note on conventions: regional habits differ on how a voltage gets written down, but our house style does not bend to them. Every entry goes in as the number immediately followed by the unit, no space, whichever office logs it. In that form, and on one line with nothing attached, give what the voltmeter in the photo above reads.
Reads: 40mV
